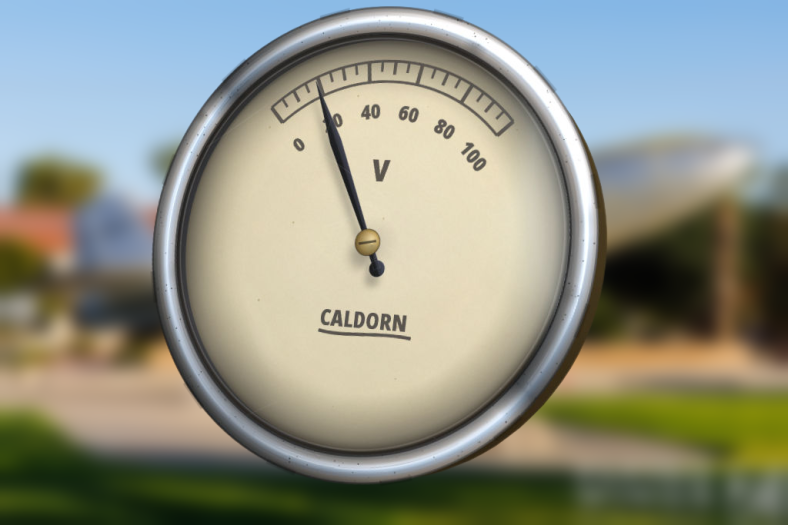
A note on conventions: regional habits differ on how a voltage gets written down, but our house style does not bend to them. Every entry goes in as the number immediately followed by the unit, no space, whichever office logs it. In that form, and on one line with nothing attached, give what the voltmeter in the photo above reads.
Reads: 20V
